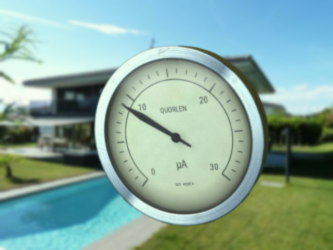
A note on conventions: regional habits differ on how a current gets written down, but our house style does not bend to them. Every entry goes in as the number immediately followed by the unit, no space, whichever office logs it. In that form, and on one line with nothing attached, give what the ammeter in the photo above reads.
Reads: 9µA
